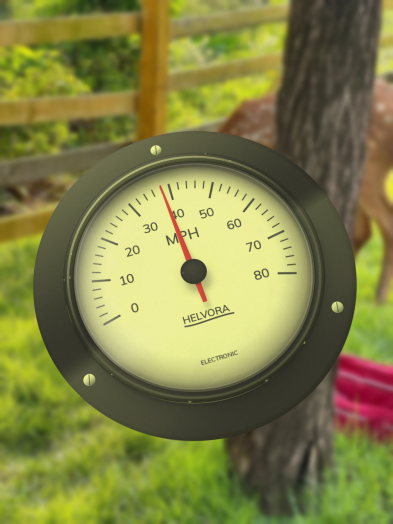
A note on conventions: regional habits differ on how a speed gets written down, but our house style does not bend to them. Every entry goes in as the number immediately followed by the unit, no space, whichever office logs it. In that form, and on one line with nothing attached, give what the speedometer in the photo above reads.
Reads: 38mph
